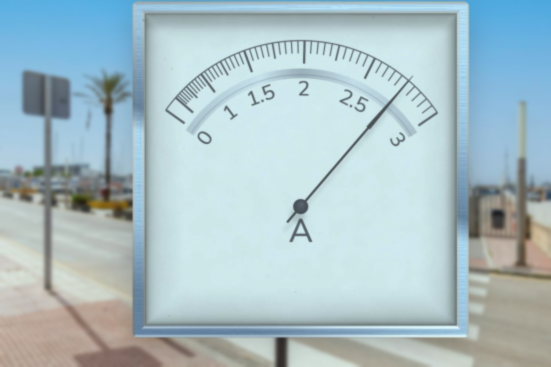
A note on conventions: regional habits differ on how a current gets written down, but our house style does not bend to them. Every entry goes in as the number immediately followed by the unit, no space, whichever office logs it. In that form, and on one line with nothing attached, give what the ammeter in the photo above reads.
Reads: 2.75A
